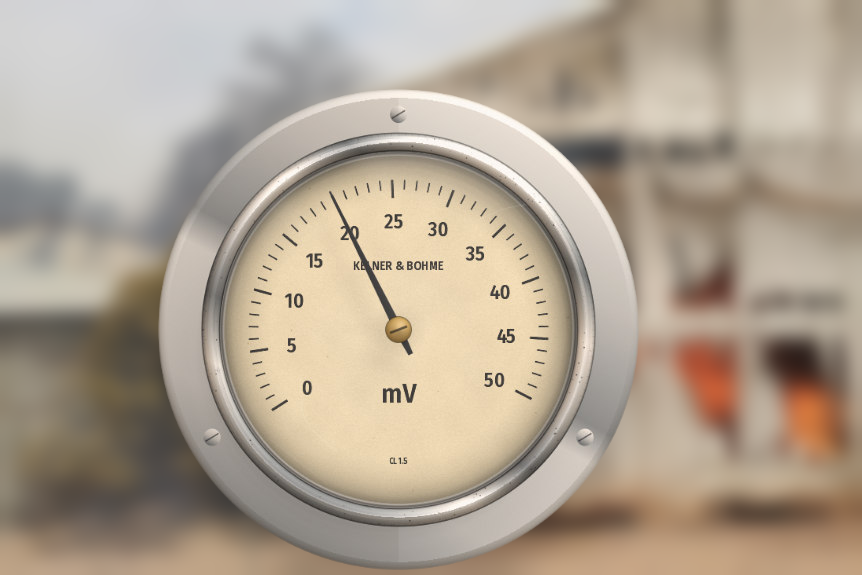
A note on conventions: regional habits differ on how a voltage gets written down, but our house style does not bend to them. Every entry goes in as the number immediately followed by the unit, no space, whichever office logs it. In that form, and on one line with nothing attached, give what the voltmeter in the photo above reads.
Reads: 20mV
